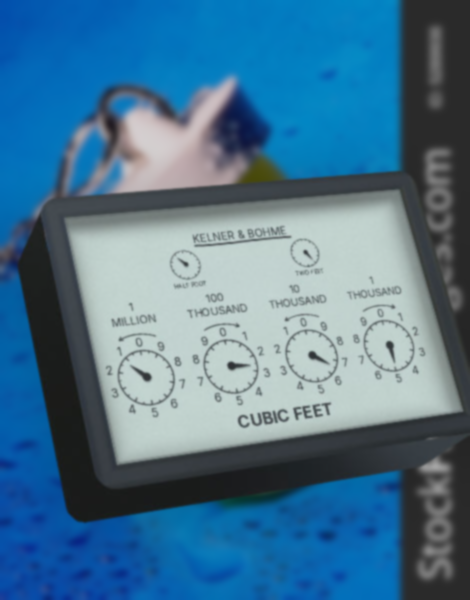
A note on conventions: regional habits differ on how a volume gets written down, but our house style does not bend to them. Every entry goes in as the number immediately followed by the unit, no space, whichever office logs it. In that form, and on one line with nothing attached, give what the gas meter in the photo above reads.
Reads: 126500ft³
